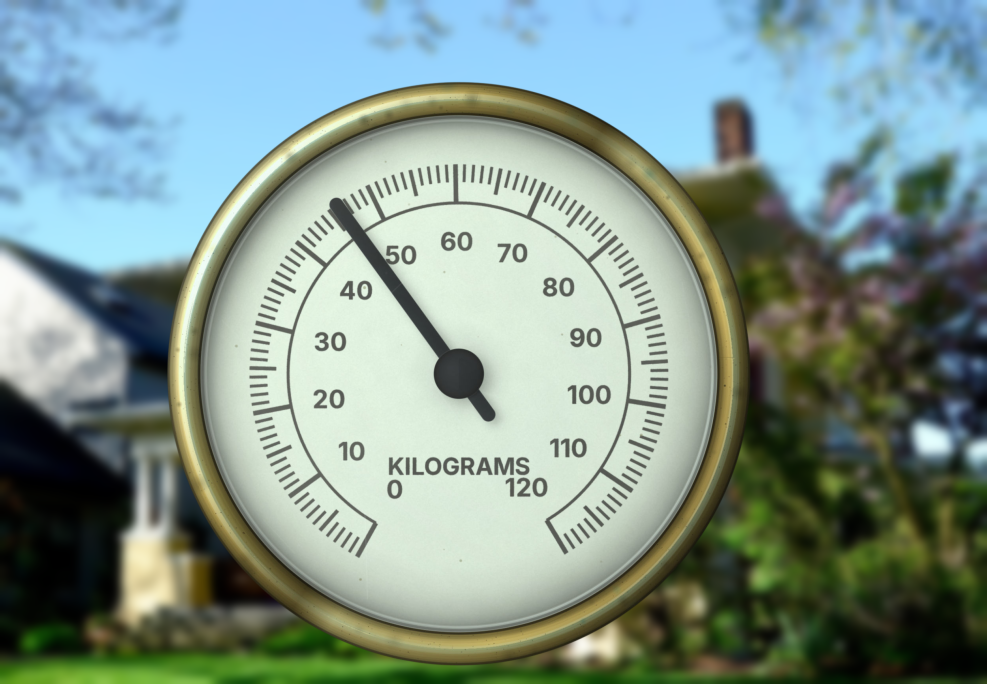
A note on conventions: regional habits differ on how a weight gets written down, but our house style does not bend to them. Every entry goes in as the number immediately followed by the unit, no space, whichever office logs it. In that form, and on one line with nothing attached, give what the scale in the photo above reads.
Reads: 46kg
